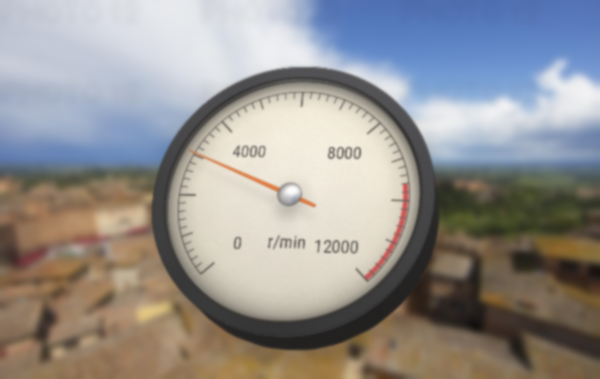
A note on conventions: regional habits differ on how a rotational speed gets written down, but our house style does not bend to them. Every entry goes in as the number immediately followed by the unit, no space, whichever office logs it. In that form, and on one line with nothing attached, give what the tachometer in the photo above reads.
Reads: 3000rpm
